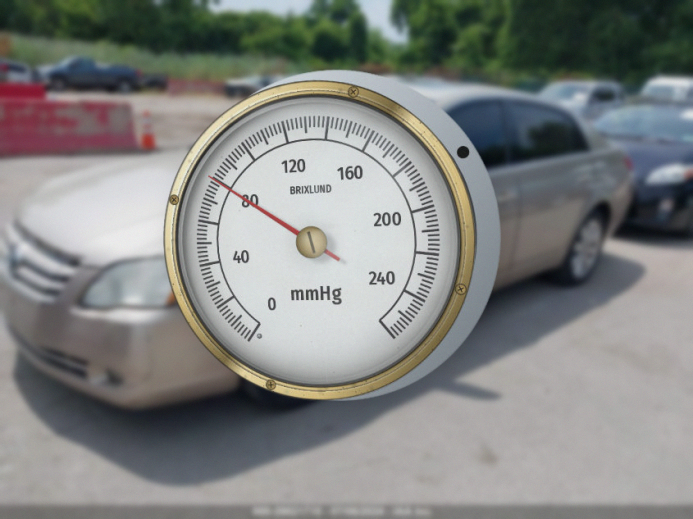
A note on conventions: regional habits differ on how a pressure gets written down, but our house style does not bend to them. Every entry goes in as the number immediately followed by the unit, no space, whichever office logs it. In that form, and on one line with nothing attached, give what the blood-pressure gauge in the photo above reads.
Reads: 80mmHg
